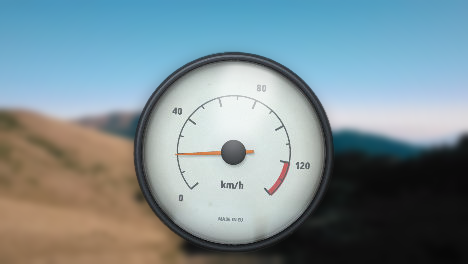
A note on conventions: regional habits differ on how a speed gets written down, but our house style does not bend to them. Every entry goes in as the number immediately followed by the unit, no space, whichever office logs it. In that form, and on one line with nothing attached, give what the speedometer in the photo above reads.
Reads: 20km/h
